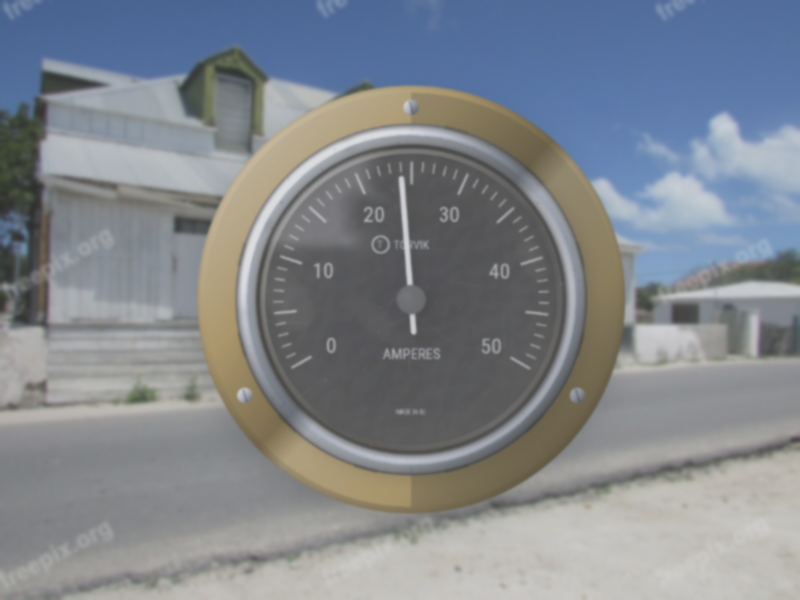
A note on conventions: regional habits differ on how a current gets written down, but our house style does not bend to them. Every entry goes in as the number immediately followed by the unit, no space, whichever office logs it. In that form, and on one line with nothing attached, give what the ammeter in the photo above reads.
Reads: 24A
